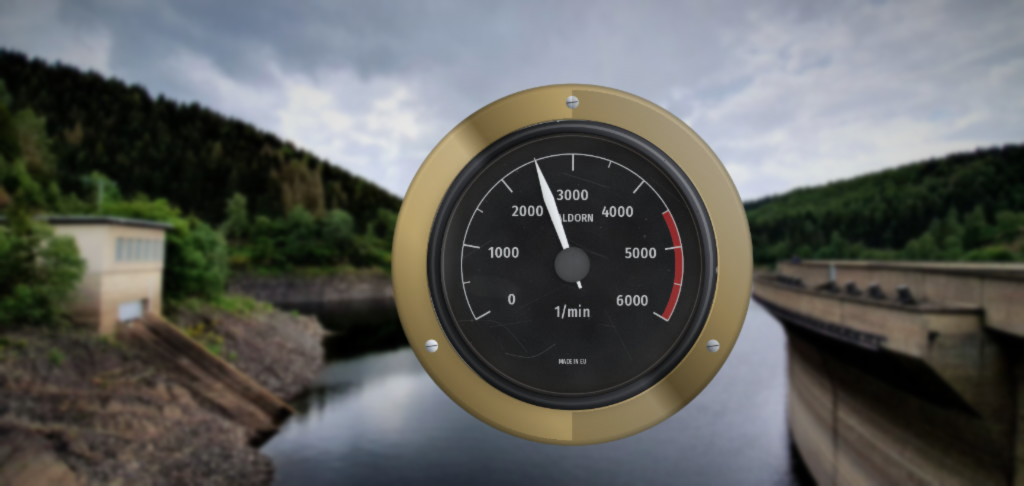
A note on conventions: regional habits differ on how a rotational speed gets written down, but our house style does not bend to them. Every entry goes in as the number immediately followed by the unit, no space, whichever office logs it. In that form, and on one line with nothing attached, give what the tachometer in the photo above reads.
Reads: 2500rpm
